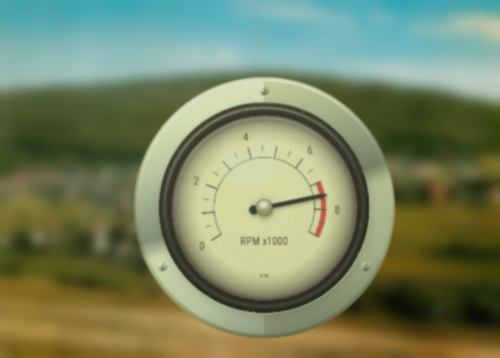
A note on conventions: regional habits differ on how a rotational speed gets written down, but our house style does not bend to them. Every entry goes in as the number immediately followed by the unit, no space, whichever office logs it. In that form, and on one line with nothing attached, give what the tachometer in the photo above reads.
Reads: 7500rpm
